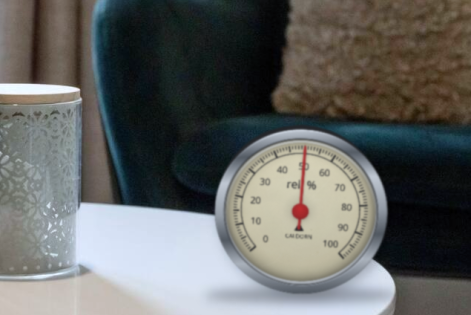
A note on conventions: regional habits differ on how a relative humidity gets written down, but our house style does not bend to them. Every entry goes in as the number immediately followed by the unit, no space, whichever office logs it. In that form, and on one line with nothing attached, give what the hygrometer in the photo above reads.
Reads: 50%
